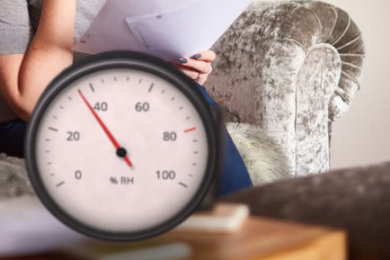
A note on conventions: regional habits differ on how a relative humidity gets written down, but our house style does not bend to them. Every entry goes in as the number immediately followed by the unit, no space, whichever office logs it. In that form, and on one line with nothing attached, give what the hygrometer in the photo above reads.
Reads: 36%
